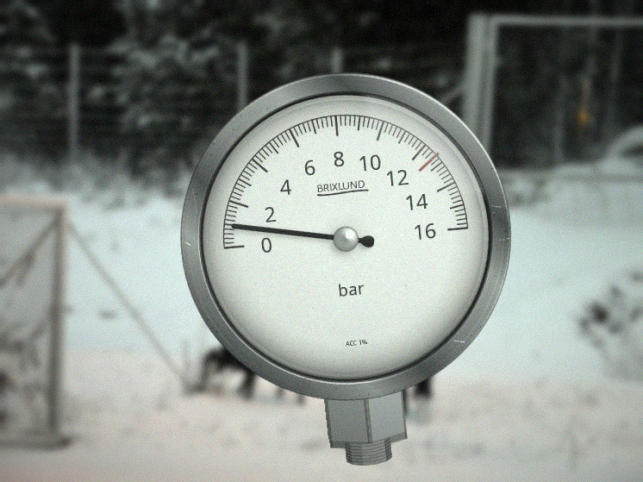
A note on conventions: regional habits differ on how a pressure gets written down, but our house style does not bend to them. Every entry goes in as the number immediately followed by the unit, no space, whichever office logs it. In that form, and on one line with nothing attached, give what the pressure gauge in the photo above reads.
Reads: 1bar
